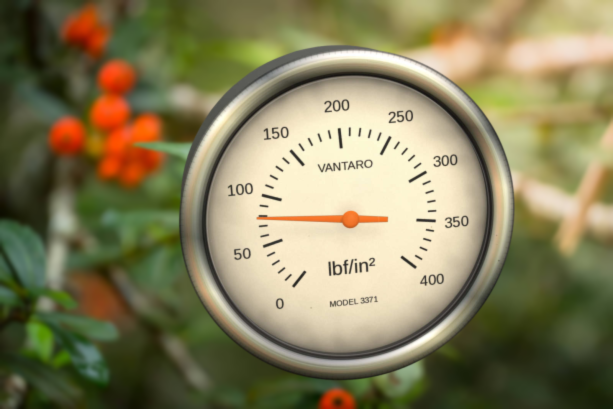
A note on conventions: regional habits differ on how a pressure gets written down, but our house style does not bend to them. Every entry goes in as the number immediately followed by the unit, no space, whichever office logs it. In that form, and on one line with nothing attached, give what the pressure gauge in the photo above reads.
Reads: 80psi
